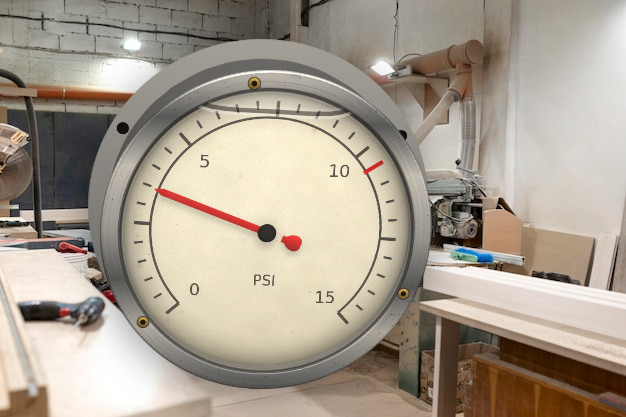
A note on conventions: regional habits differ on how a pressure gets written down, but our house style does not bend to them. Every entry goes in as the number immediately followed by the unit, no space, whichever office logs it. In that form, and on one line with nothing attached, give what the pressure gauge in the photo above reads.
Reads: 3.5psi
